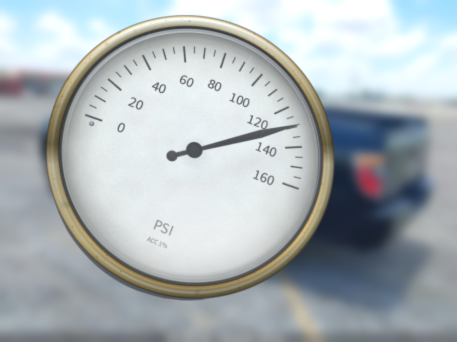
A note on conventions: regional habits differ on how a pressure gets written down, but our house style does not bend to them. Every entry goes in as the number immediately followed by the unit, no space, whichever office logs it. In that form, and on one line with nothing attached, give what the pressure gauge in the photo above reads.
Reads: 130psi
